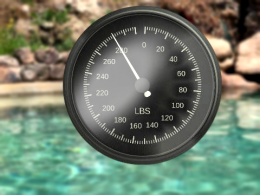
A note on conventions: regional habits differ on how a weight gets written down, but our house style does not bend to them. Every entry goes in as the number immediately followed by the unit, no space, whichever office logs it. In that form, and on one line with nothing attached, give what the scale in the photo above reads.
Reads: 280lb
